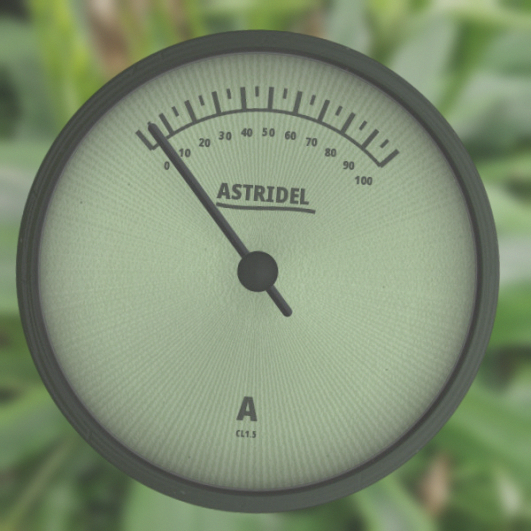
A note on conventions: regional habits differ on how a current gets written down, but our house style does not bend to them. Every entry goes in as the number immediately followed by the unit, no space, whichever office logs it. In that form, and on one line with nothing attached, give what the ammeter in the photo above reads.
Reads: 5A
